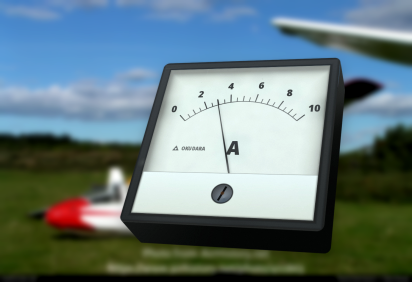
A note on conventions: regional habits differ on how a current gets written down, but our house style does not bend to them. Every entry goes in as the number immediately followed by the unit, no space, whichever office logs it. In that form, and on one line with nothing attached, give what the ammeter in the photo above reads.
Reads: 3A
